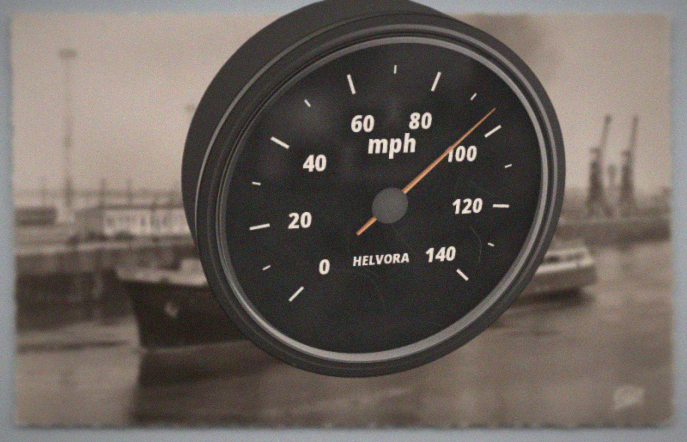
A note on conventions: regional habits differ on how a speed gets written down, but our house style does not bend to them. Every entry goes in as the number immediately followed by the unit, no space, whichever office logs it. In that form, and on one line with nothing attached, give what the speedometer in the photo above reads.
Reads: 95mph
